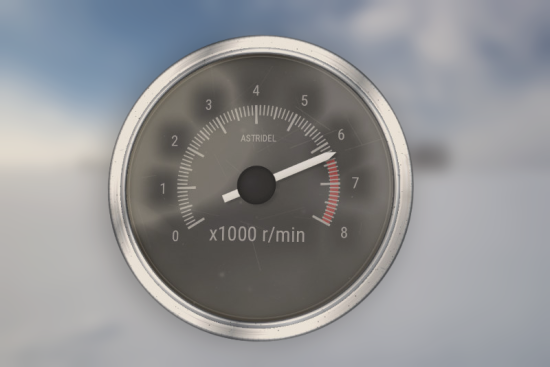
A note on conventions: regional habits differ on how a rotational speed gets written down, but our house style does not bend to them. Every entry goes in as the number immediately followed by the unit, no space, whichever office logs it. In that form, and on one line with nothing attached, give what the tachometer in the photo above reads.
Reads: 6300rpm
